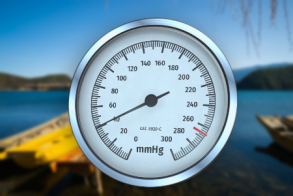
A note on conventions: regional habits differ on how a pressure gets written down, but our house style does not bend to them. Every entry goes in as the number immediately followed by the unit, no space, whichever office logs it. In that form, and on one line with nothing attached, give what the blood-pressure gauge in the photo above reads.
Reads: 40mmHg
